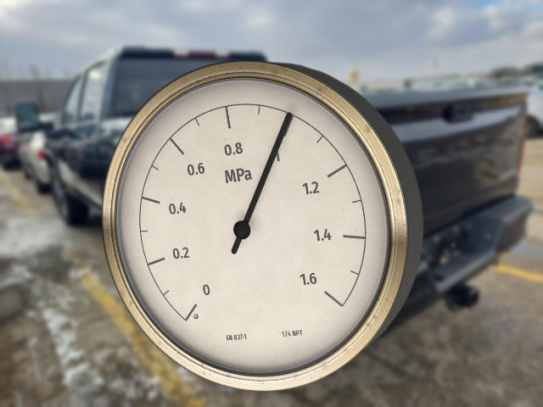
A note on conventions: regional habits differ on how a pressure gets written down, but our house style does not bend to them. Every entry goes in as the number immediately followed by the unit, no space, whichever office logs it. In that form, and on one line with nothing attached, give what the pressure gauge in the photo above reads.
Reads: 1MPa
